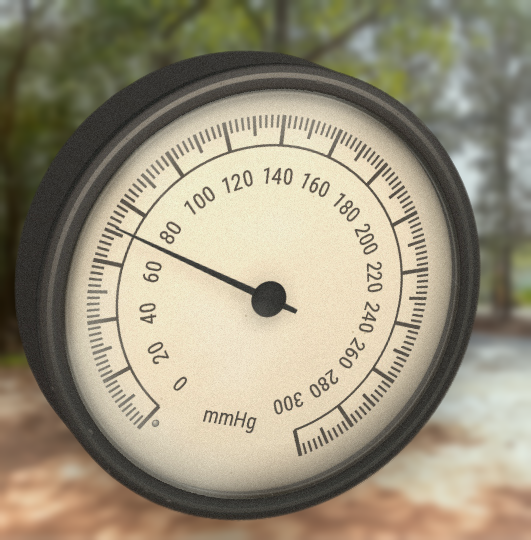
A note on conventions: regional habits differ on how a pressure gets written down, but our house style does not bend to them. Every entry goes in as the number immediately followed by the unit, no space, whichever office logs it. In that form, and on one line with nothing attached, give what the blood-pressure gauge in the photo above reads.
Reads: 72mmHg
